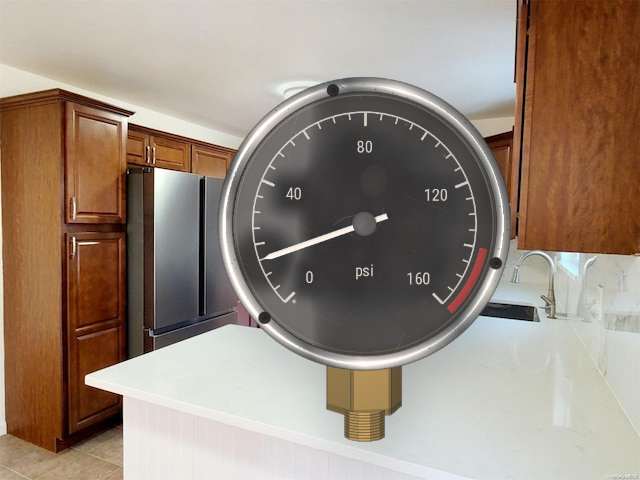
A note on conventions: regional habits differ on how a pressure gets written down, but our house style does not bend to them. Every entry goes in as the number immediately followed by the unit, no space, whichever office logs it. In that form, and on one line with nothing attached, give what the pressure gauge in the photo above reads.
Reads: 15psi
